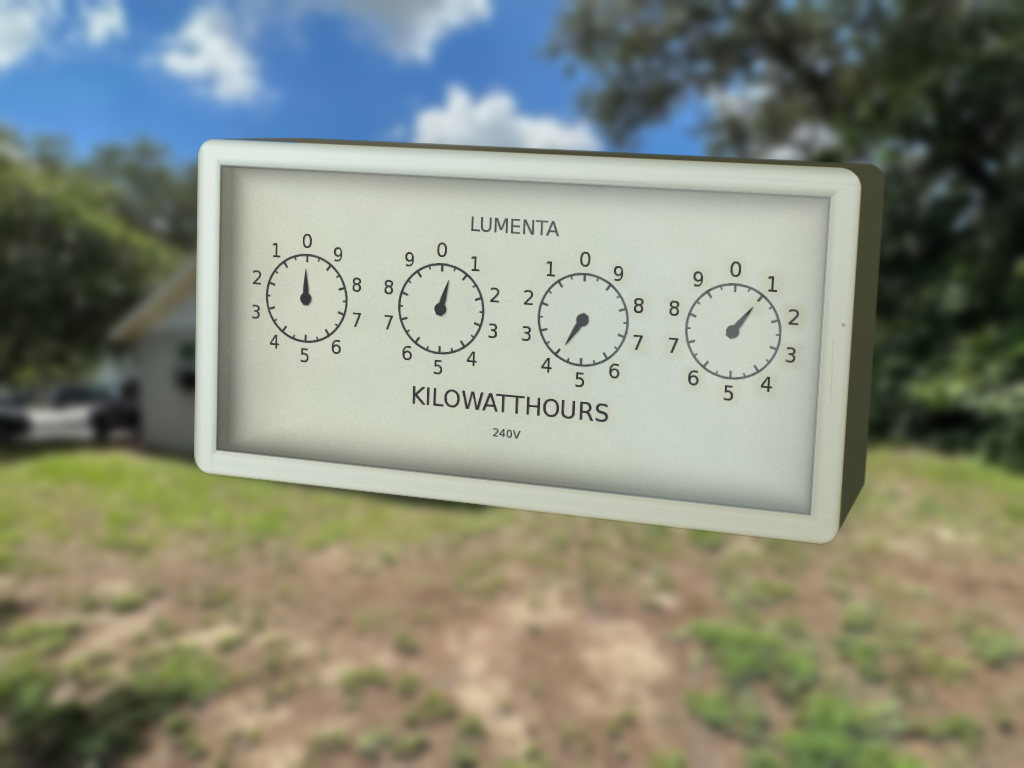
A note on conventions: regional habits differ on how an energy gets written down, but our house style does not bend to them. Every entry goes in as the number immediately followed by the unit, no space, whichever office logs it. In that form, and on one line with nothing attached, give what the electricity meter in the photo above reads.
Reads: 41kWh
